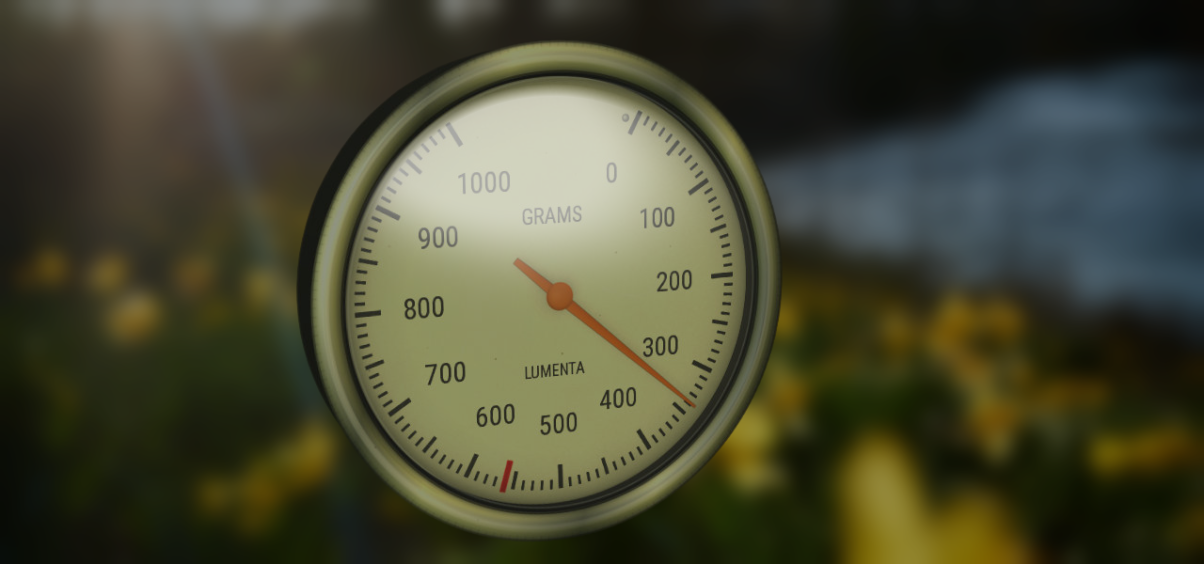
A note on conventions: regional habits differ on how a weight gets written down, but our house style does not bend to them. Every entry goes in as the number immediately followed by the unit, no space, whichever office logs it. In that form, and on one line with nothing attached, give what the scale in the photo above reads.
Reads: 340g
